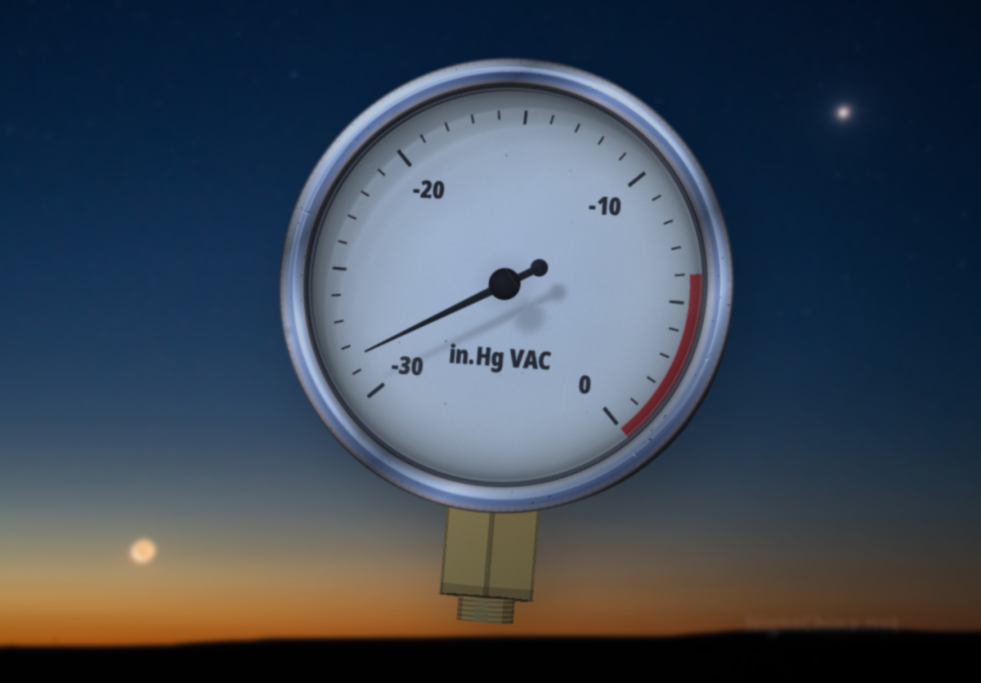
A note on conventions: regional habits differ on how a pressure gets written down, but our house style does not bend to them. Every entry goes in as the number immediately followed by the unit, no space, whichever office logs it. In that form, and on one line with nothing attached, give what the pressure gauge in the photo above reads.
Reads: -28.5inHg
